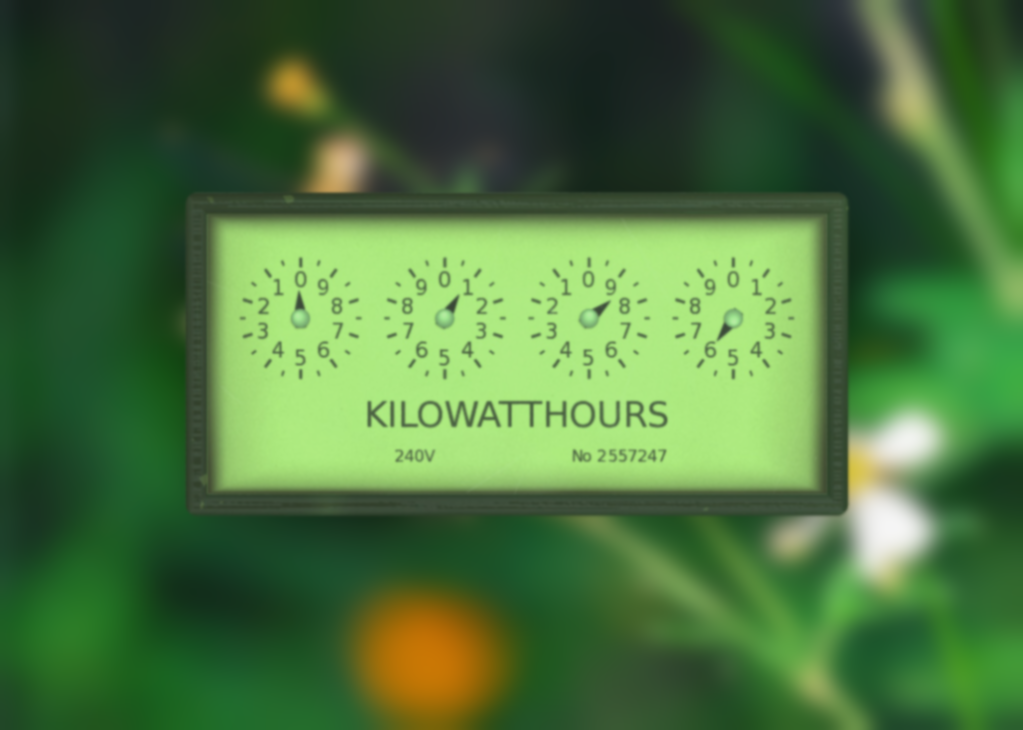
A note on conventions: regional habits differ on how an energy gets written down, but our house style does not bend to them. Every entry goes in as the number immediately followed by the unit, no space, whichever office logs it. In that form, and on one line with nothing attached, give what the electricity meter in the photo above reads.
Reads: 86kWh
